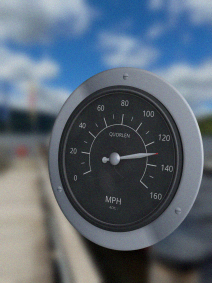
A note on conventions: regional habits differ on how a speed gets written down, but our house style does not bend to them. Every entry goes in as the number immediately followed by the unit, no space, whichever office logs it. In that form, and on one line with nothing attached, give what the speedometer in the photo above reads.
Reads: 130mph
